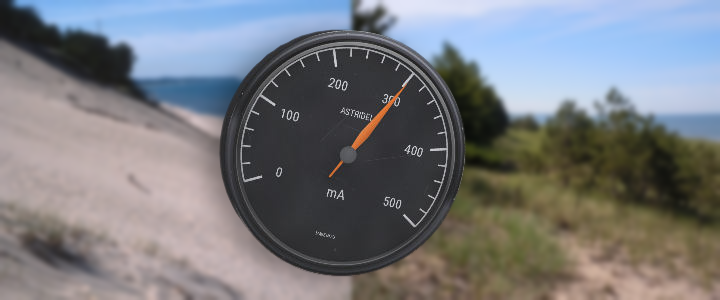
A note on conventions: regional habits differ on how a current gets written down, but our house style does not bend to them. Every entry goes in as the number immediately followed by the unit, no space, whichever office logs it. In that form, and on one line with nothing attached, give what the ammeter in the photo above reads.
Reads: 300mA
